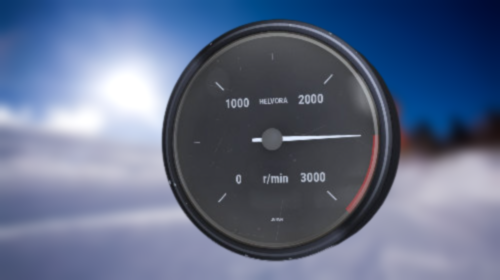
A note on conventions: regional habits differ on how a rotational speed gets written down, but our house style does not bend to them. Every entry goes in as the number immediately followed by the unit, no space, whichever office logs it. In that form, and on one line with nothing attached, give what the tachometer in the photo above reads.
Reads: 2500rpm
